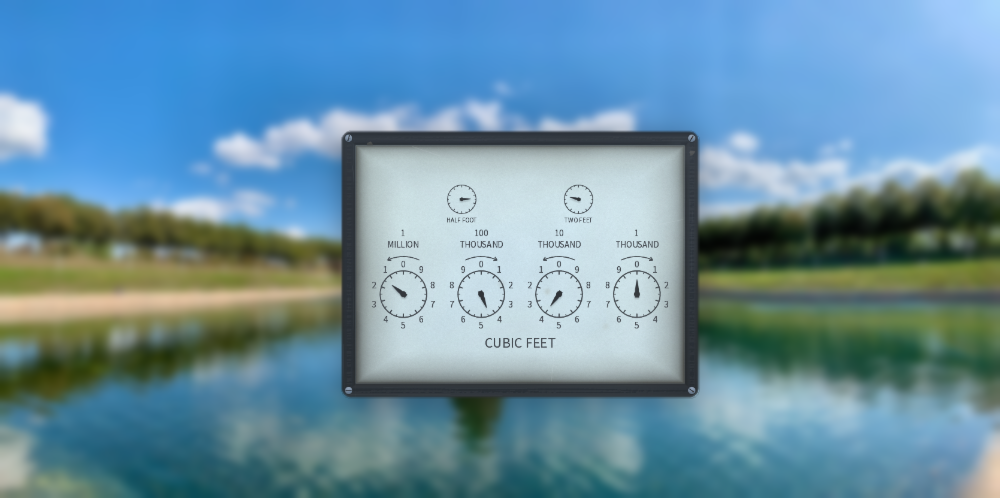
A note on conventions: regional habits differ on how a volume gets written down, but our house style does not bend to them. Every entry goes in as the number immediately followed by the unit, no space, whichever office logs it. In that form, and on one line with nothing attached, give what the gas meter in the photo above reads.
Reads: 144000ft³
